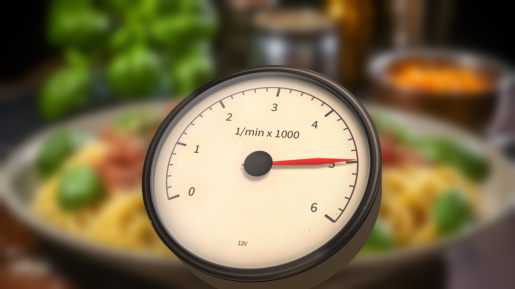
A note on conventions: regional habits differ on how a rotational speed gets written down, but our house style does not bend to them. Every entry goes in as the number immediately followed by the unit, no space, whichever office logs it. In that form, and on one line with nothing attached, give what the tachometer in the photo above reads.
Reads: 5000rpm
